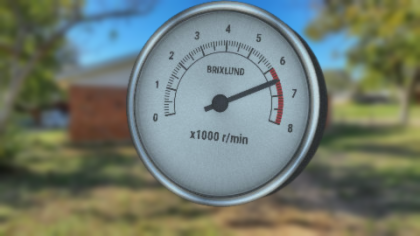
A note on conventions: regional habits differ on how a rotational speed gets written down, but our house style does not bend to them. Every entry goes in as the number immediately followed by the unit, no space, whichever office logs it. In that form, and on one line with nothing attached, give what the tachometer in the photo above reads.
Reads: 6500rpm
